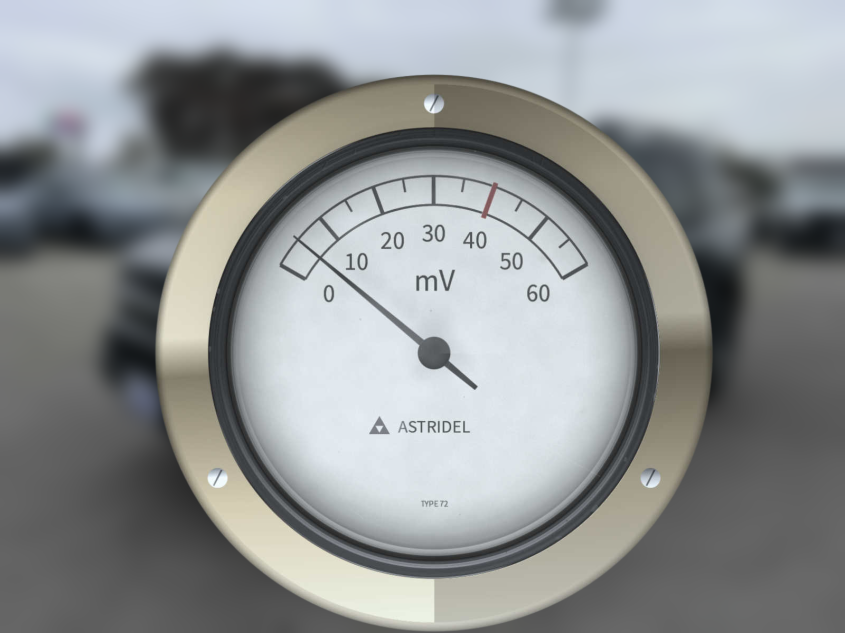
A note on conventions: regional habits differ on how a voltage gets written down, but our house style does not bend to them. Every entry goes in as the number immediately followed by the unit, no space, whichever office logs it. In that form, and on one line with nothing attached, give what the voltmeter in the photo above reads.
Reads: 5mV
